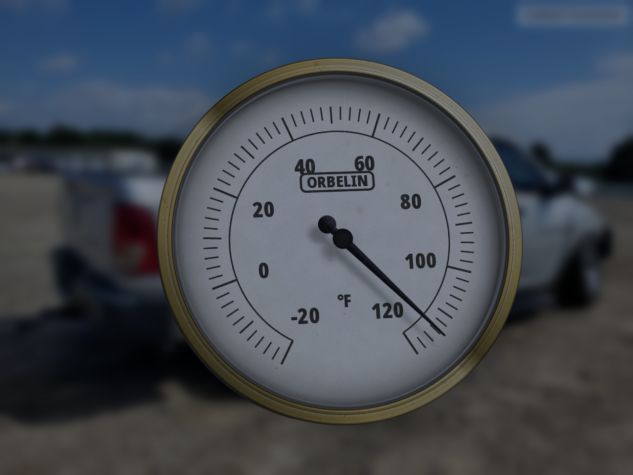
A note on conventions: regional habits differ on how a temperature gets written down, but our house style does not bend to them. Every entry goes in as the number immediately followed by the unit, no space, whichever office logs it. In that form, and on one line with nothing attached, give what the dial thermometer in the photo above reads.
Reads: 114°F
